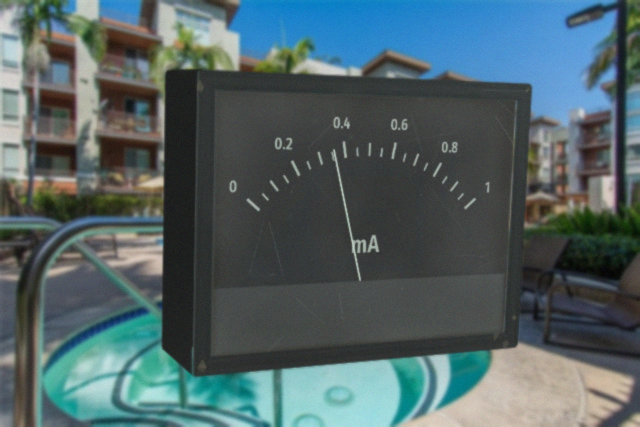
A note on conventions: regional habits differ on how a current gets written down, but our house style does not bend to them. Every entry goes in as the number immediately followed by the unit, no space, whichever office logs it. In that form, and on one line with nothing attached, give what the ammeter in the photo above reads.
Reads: 0.35mA
